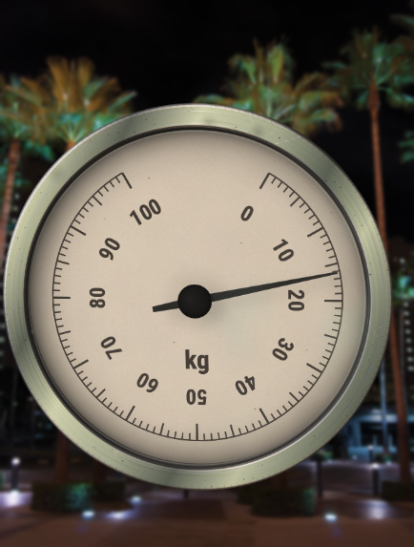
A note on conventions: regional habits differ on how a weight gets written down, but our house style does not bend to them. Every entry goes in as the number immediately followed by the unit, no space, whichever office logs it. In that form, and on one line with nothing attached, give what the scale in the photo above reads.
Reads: 16kg
